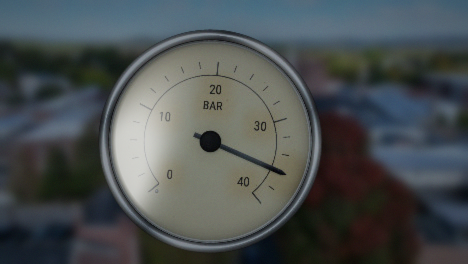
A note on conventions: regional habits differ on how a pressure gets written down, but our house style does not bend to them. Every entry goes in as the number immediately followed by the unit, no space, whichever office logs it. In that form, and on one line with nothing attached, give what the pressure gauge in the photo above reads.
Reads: 36bar
